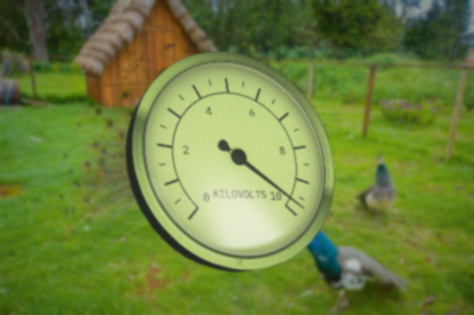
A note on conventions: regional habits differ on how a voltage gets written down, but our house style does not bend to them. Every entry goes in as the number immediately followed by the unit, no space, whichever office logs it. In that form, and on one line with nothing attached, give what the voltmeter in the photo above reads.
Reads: 9.75kV
